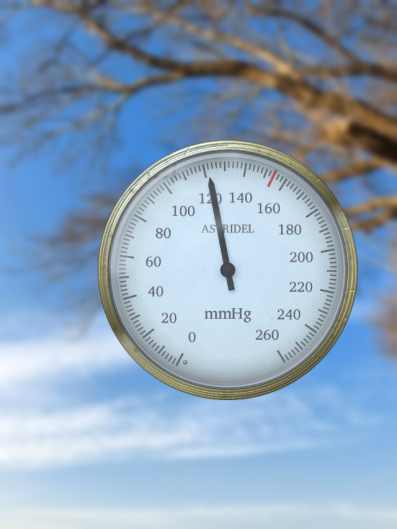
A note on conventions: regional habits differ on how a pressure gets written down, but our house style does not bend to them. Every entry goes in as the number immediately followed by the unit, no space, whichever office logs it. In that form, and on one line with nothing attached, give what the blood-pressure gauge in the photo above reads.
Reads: 122mmHg
